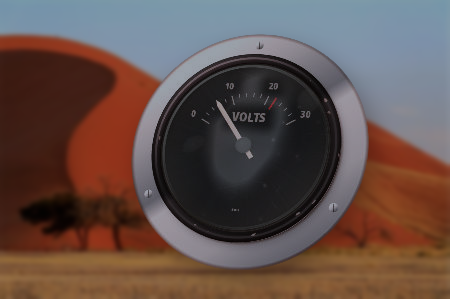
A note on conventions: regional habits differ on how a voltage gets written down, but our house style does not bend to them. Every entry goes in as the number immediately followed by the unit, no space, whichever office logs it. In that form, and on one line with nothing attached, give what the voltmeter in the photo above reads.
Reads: 6V
